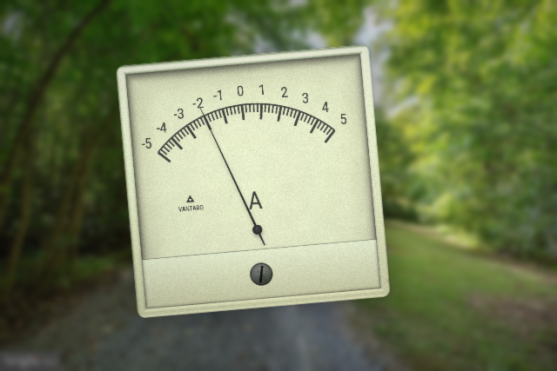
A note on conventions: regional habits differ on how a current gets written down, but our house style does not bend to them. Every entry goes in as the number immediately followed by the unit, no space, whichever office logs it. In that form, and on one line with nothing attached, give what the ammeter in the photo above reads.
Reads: -2A
